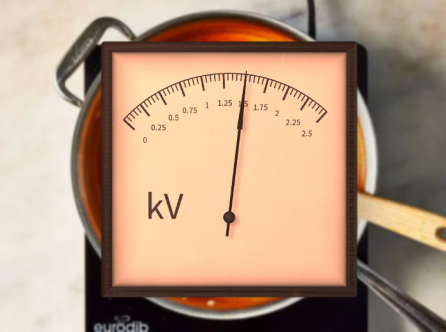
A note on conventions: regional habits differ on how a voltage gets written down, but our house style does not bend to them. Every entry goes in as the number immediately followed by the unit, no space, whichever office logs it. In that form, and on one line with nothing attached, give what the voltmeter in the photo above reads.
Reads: 1.5kV
